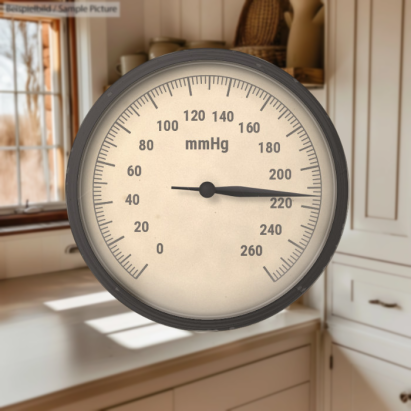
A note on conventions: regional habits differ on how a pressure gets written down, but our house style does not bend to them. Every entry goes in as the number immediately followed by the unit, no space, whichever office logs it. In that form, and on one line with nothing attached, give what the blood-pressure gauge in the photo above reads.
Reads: 214mmHg
